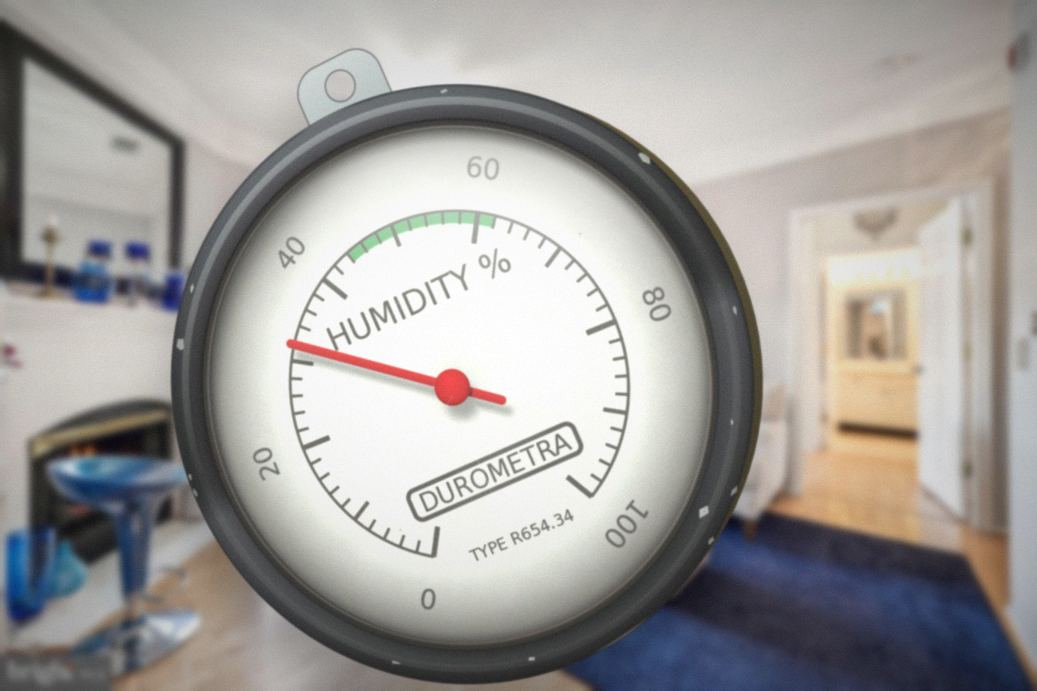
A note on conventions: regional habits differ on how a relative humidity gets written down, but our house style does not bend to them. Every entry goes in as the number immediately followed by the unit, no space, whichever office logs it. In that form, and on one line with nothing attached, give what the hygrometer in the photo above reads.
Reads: 32%
